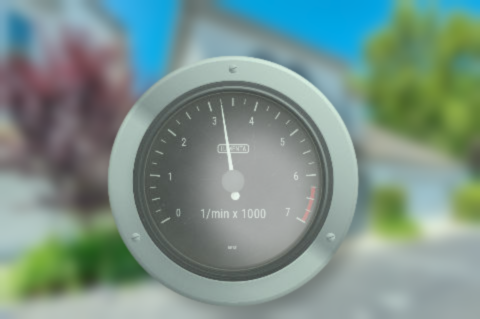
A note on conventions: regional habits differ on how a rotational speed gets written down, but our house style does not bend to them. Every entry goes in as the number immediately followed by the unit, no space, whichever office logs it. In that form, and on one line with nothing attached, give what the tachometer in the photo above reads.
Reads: 3250rpm
